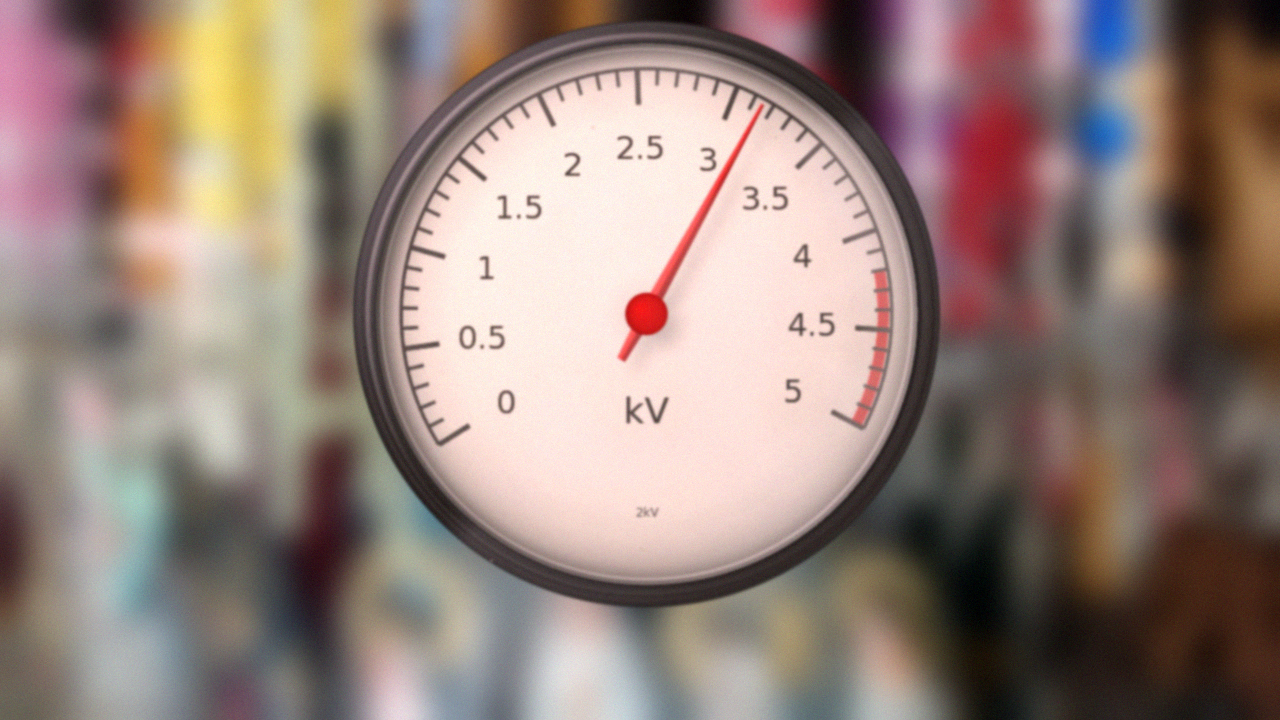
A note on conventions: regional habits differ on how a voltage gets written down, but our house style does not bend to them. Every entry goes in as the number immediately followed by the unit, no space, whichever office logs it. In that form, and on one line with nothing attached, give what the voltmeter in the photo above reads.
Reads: 3.15kV
